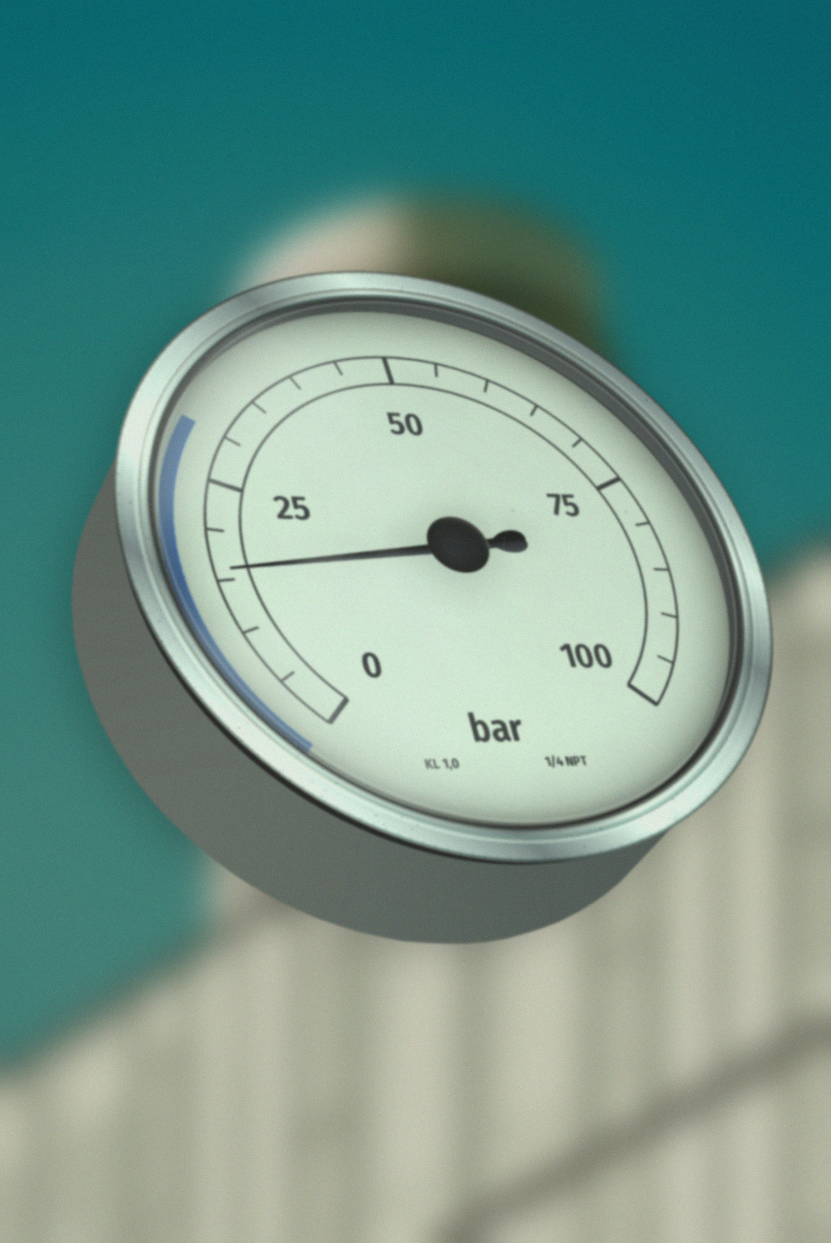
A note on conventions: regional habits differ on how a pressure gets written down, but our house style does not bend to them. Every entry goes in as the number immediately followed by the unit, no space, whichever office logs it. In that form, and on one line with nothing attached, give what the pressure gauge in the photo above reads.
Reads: 15bar
